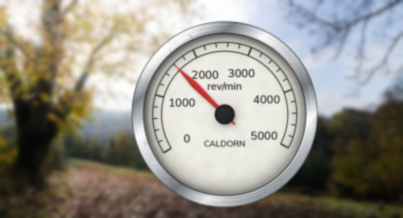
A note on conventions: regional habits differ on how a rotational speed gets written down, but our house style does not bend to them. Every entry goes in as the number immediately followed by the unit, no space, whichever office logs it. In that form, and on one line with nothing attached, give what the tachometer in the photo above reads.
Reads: 1600rpm
